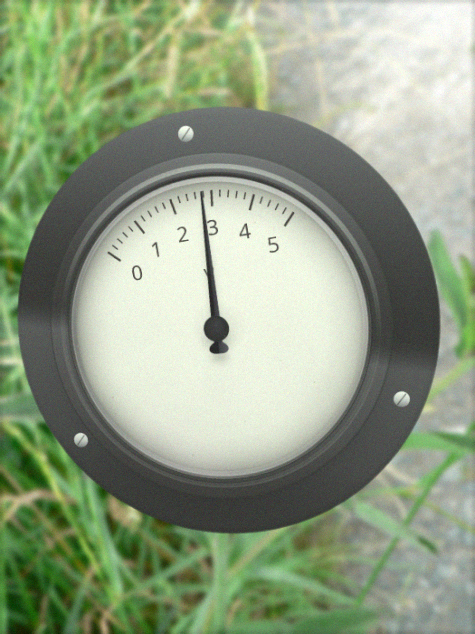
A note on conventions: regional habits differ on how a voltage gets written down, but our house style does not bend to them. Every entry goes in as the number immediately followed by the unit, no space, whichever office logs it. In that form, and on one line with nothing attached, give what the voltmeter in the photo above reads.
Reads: 2.8V
